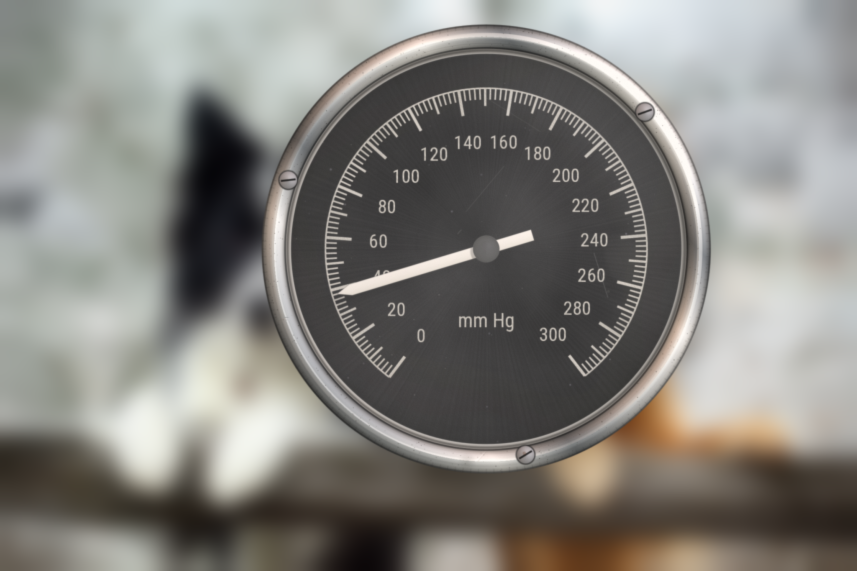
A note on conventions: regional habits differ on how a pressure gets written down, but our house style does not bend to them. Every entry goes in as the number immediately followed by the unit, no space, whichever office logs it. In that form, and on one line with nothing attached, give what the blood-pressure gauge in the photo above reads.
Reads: 38mmHg
